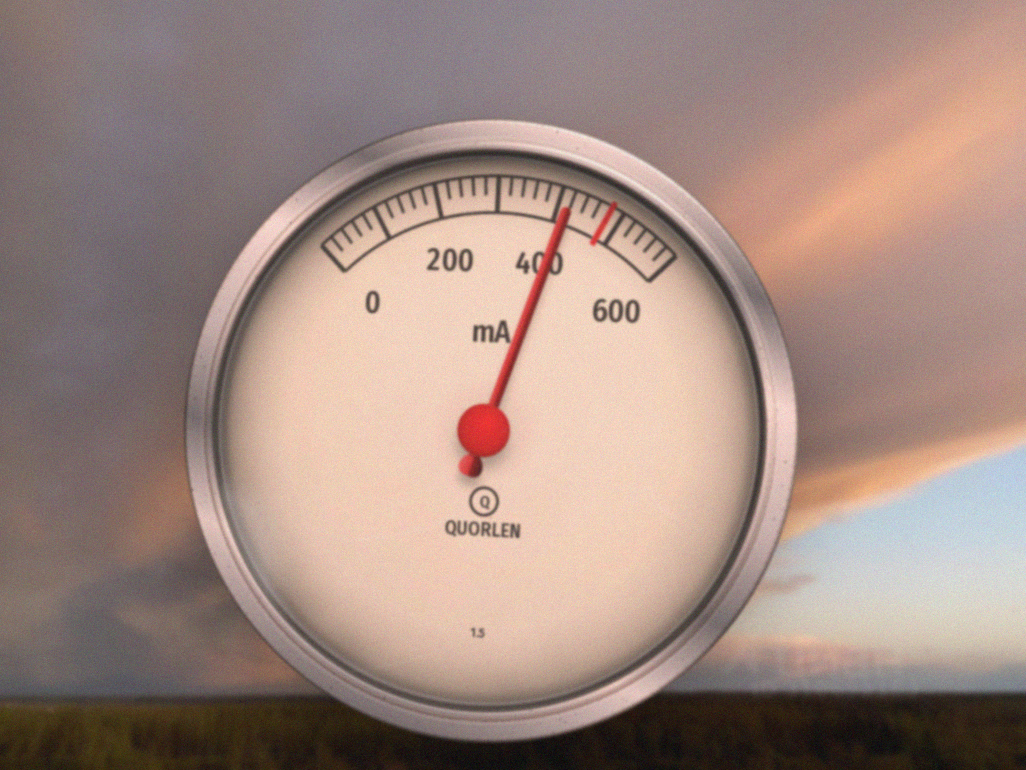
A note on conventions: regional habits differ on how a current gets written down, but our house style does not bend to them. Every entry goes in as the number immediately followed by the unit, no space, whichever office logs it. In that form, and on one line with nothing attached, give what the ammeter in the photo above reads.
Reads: 420mA
